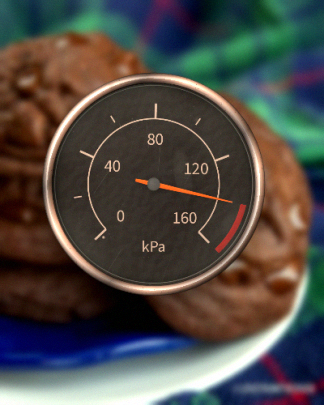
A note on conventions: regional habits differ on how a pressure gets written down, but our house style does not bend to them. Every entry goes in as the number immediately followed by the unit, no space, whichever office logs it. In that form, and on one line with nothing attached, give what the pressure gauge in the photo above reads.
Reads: 140kPa
